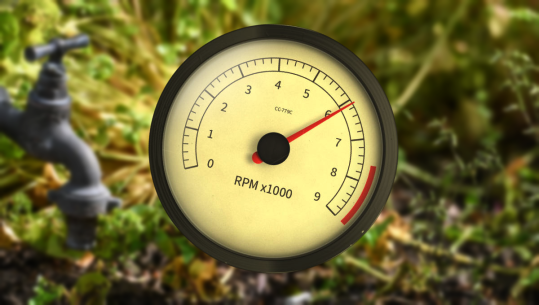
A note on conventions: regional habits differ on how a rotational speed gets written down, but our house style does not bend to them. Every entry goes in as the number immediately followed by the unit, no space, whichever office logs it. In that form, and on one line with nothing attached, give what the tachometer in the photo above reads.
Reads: 6100rpm
